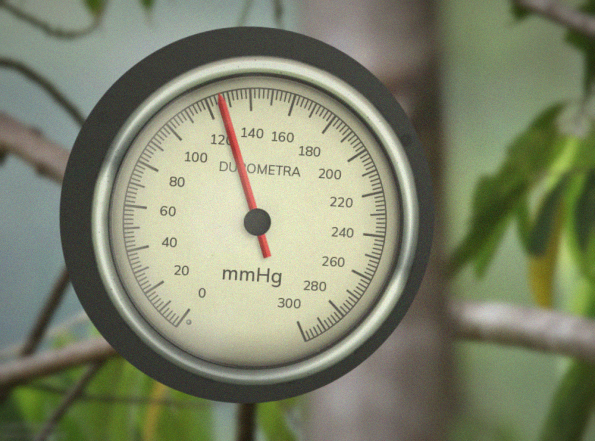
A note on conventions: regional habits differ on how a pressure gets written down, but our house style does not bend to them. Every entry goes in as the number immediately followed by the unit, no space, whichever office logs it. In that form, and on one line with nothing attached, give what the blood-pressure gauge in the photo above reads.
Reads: 126mmHg
